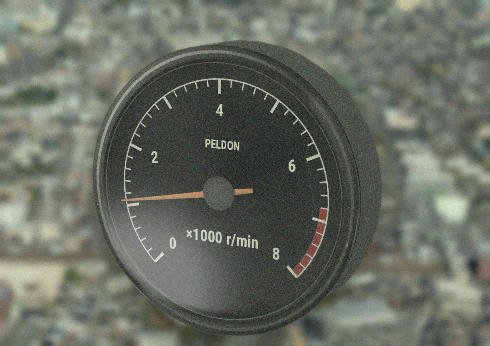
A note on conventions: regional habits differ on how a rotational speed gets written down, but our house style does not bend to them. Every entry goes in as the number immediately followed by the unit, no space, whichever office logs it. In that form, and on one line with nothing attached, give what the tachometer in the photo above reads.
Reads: 1100rpm
